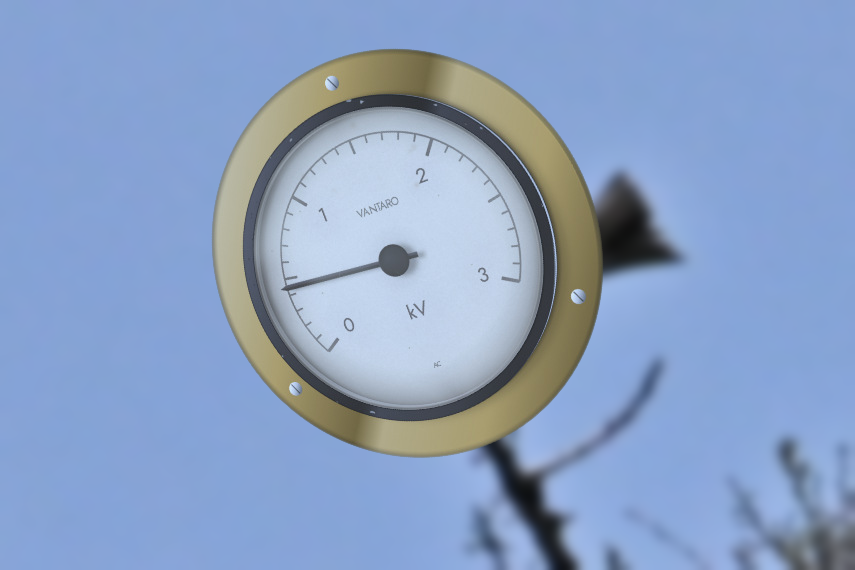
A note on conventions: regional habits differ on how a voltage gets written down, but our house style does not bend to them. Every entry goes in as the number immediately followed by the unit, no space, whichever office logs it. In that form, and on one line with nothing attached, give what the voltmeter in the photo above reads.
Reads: 0.45kV
